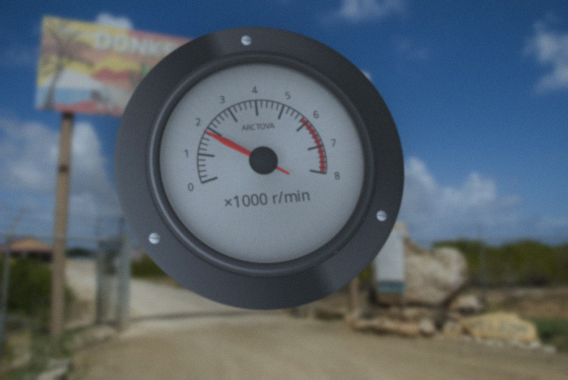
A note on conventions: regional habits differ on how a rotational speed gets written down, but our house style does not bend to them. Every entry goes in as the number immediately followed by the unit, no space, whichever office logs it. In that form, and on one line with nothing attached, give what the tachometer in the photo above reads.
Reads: 1800rpm
